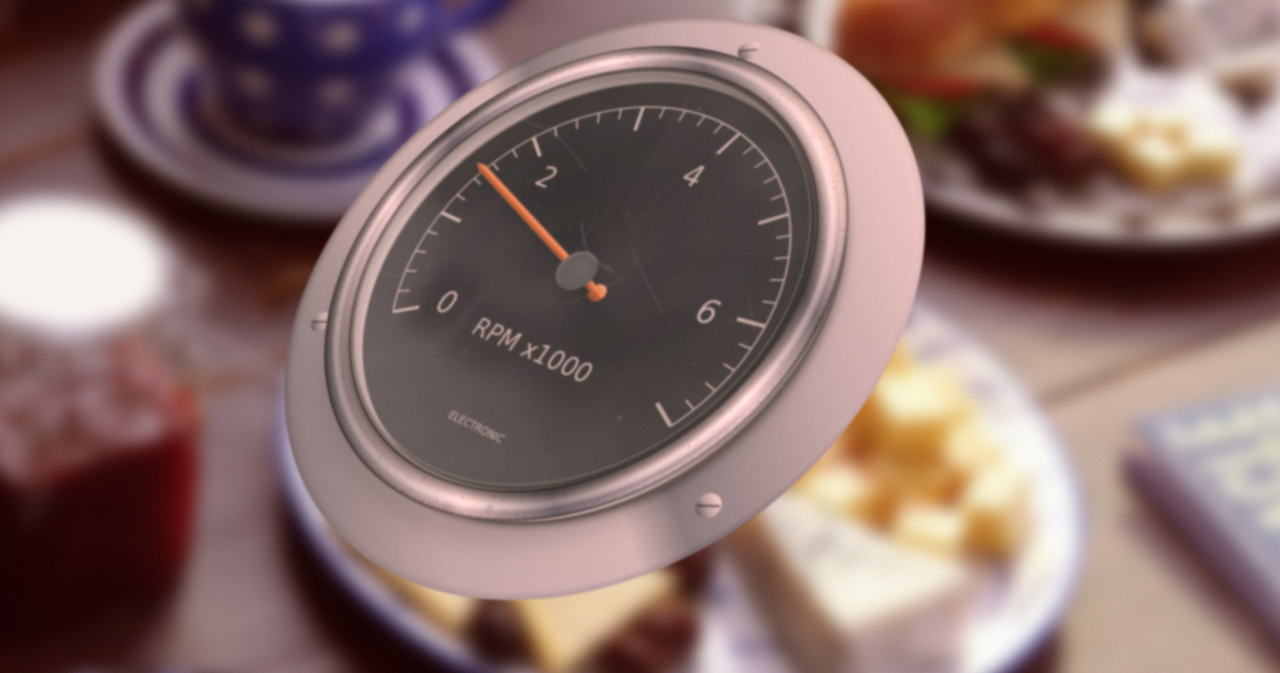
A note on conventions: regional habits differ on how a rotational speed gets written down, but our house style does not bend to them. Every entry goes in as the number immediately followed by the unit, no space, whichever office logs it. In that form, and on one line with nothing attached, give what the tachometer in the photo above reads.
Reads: 1500rpm
